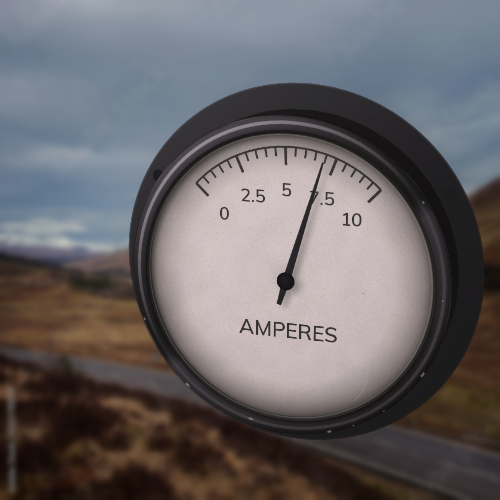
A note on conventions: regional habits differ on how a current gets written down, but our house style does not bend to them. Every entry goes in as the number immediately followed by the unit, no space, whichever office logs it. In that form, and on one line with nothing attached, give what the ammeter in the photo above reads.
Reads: 7A
